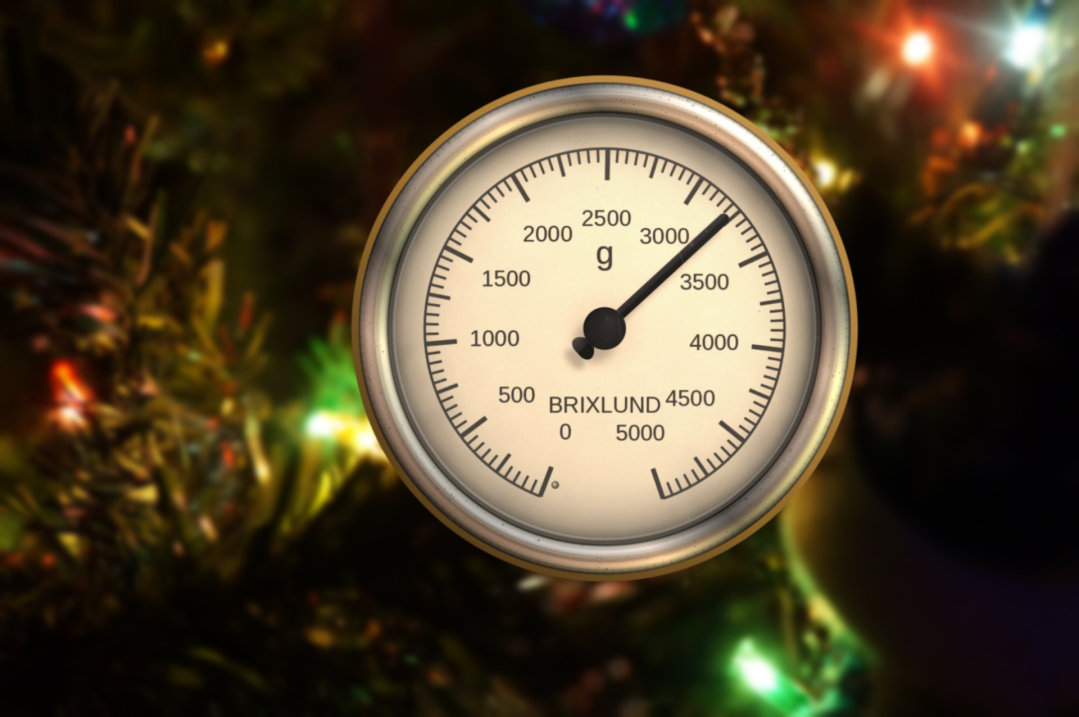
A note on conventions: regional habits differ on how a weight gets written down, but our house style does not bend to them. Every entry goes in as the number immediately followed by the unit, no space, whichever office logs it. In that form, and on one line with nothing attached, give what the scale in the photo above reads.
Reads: 3225g
